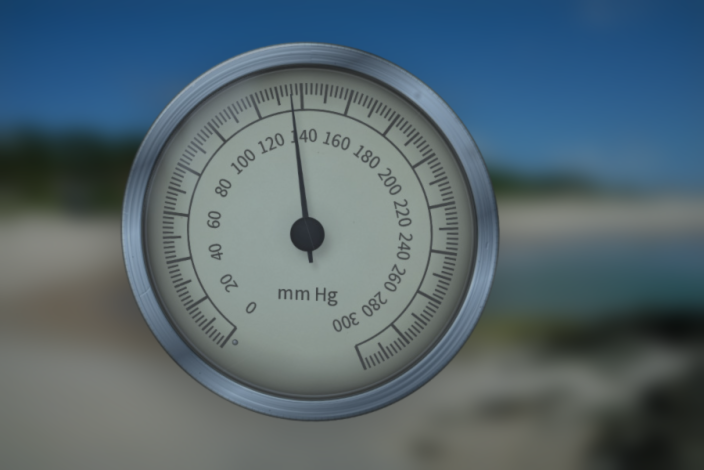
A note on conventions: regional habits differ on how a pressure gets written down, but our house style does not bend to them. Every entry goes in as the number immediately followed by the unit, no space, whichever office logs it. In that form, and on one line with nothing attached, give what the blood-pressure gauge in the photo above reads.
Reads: 136mmHg
